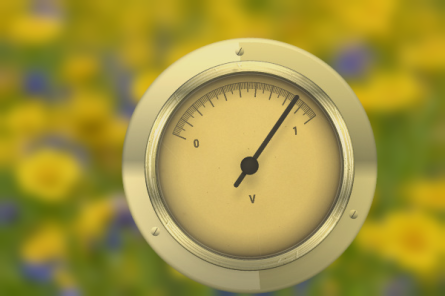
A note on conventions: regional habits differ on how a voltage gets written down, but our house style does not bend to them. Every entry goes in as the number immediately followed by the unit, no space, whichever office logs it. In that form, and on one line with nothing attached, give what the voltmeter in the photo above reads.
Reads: 0.85V
